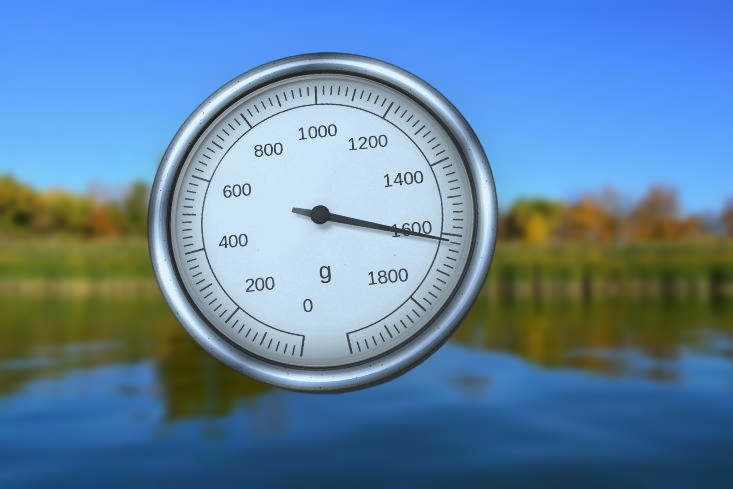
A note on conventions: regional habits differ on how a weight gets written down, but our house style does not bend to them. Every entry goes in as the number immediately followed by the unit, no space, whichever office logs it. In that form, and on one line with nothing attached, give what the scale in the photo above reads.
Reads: 1620g
